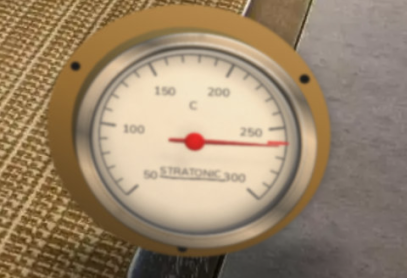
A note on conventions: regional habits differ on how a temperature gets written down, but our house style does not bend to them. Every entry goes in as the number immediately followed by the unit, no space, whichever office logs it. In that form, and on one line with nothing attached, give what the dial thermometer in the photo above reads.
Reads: 260°C
